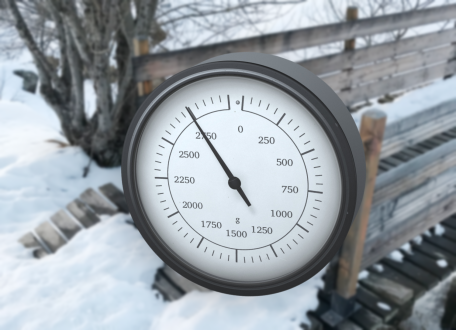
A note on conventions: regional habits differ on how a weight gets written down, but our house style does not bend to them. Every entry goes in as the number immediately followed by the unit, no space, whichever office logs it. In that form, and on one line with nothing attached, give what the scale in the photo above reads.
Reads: 2750g
